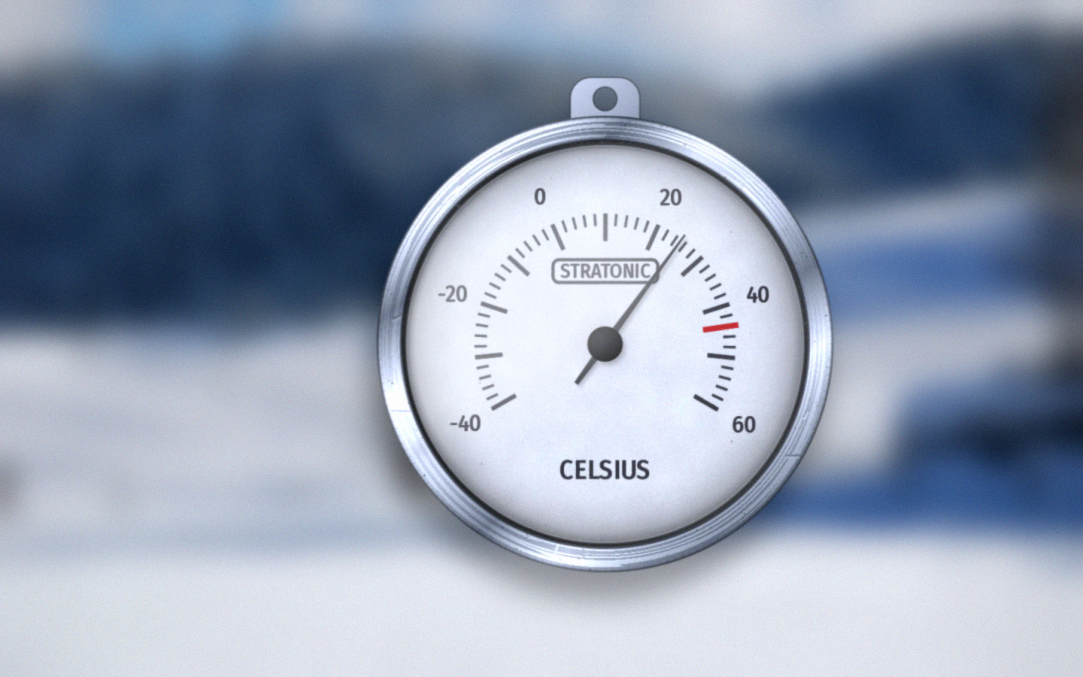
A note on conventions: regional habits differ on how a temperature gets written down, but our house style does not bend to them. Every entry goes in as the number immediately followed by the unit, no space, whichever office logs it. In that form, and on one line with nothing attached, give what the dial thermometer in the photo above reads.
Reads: 25°C
